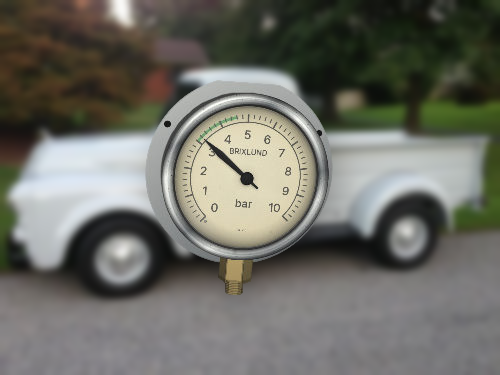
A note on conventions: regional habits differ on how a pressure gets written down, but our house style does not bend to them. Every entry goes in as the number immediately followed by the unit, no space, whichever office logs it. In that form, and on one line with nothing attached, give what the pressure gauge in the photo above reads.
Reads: 3.2bar
